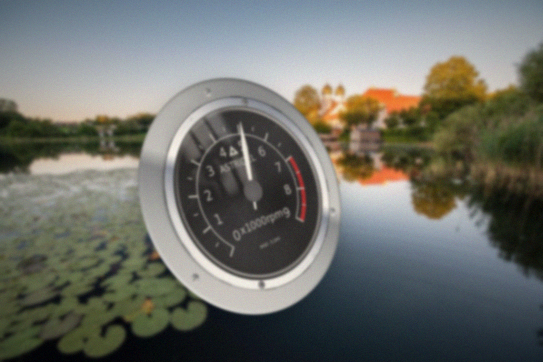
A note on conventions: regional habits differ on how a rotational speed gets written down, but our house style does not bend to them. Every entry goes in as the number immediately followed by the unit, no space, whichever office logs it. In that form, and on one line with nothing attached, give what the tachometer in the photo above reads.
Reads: 5000rpm
